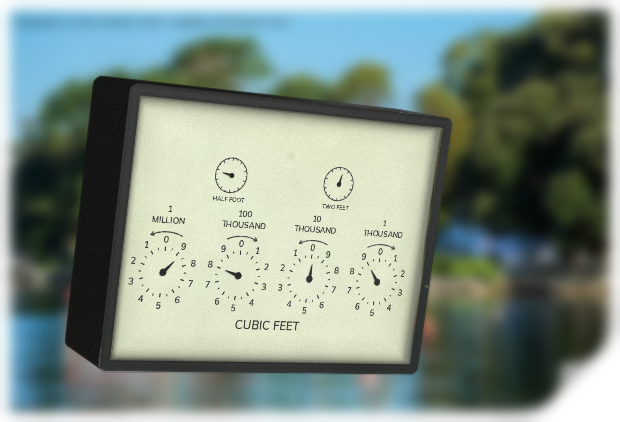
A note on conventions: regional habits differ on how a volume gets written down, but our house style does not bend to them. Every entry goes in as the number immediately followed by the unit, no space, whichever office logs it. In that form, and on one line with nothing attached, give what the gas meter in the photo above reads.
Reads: 879900ft³
